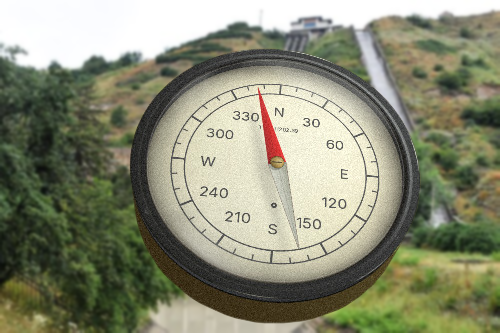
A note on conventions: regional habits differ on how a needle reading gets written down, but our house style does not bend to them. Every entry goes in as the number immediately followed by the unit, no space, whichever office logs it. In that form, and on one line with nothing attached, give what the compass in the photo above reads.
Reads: 345°
